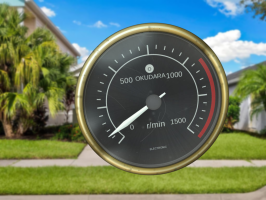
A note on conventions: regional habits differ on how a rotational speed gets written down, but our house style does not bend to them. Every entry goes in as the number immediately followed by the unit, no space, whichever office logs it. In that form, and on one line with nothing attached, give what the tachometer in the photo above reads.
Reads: 75rpm
